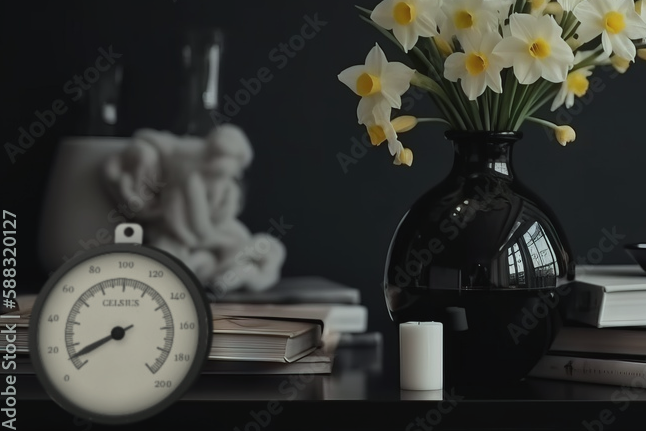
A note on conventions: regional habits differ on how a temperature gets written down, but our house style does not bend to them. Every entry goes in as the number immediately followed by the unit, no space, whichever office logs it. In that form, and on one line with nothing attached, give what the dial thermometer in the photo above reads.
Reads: 10°C
